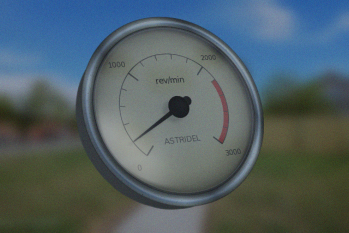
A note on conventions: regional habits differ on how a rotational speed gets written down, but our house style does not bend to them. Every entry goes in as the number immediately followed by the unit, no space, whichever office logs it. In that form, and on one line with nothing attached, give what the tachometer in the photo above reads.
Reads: 200rpm
